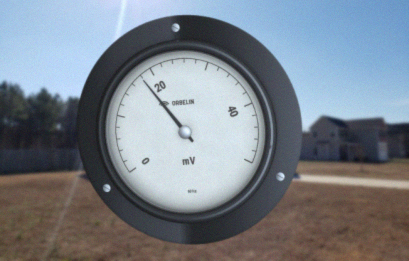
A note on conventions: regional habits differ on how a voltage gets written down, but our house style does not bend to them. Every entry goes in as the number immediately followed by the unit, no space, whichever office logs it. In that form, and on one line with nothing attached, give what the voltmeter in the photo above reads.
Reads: 18mV
